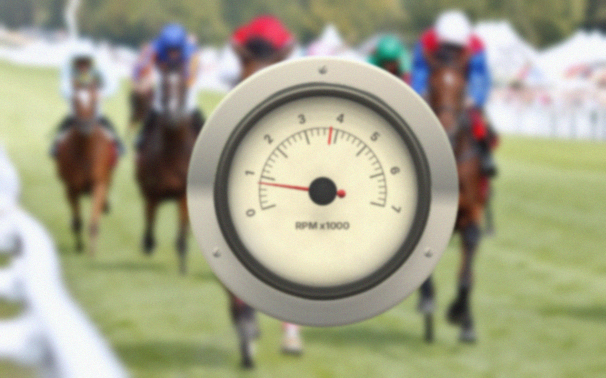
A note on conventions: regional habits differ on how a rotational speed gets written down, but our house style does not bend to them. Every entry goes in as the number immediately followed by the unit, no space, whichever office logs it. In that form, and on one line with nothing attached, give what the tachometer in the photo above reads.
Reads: 800rpm
